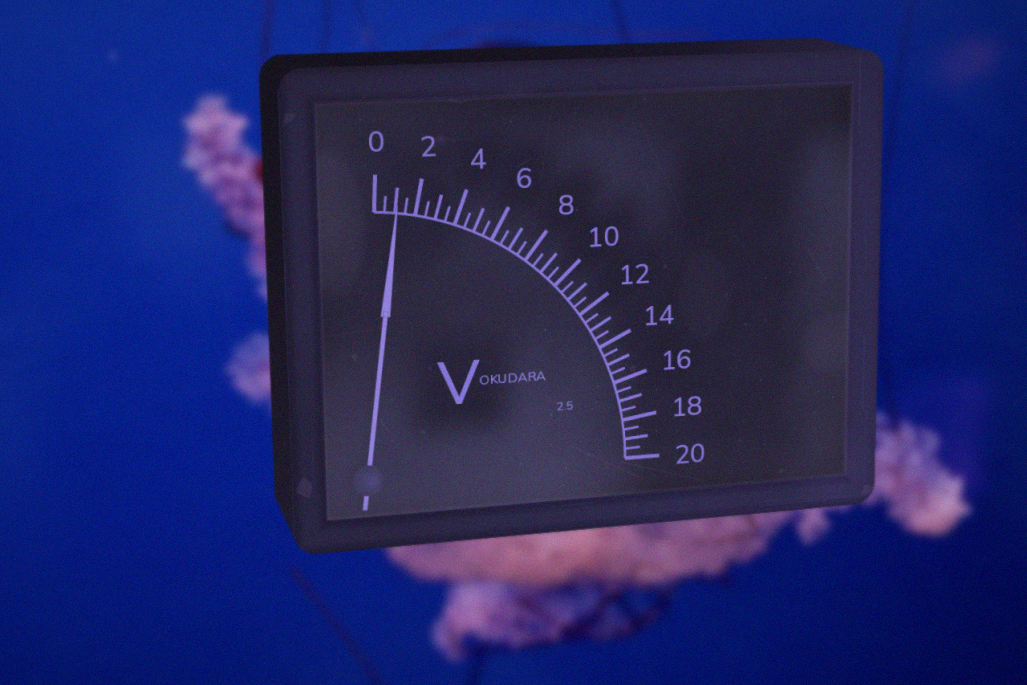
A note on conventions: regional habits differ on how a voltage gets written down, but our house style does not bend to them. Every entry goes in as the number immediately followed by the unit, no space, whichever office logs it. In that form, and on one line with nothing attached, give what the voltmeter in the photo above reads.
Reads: 1V
